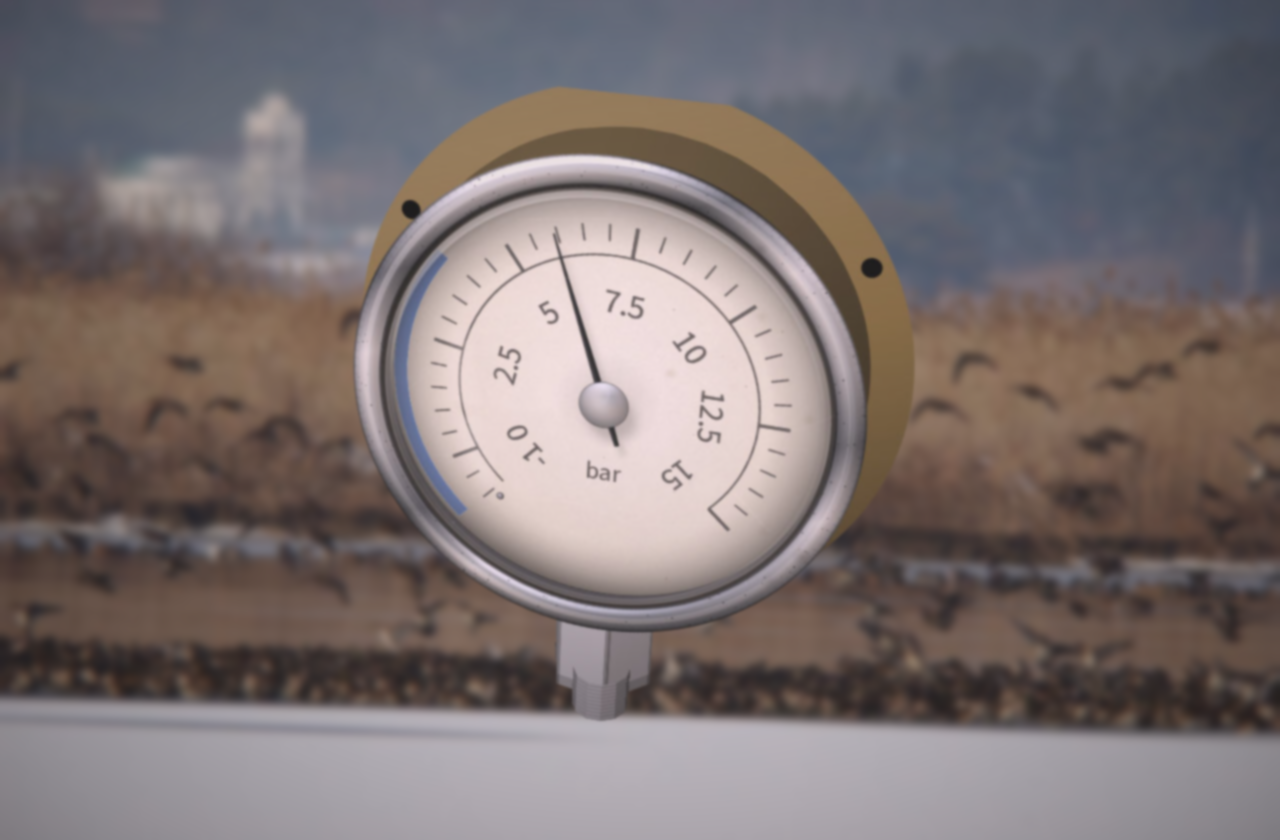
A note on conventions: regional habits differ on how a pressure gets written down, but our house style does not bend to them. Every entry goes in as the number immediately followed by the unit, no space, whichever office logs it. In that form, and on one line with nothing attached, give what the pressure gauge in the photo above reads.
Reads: 6bar
